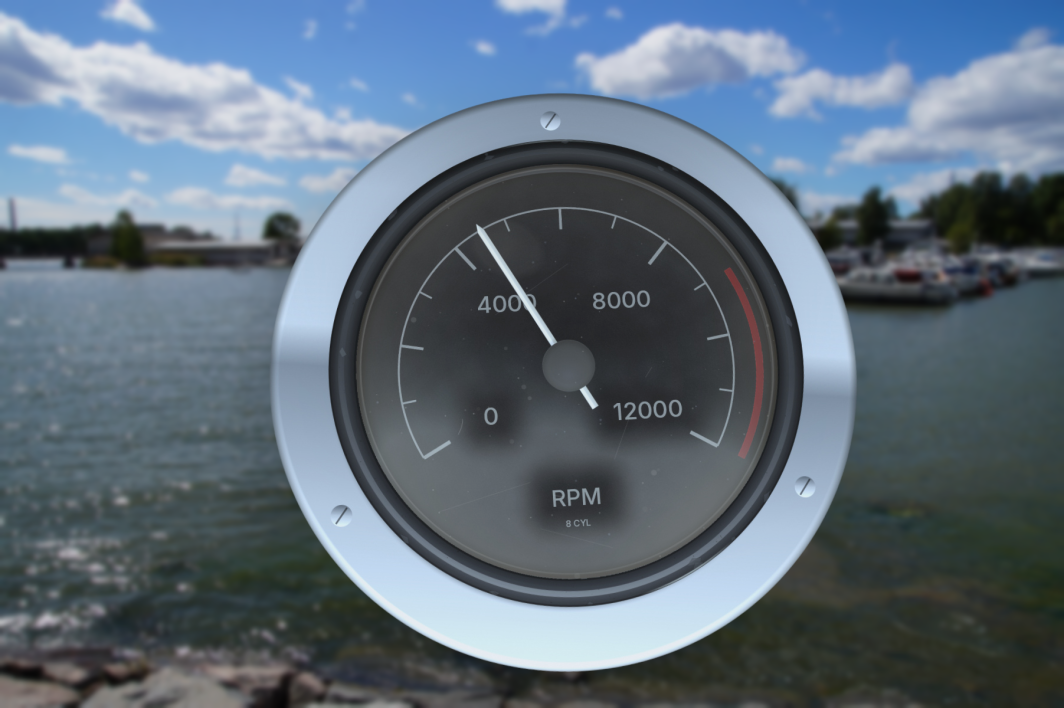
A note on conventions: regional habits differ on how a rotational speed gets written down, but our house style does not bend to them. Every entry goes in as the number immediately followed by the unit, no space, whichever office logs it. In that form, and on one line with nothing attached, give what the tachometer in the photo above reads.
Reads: 4500rpm
